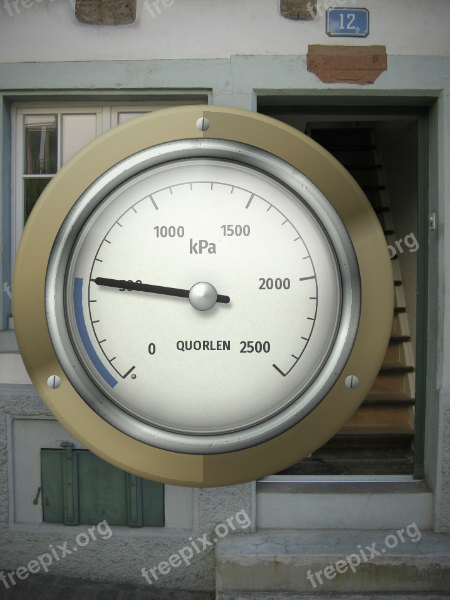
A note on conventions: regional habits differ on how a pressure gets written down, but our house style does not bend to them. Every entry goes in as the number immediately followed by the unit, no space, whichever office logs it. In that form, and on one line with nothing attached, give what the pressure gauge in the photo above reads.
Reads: 500kPa
